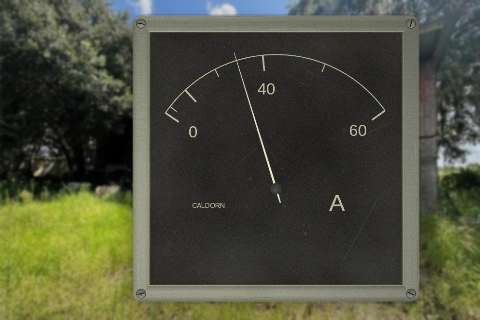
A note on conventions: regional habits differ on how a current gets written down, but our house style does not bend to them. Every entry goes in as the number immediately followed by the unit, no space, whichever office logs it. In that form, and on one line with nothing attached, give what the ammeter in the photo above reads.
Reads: 35A
